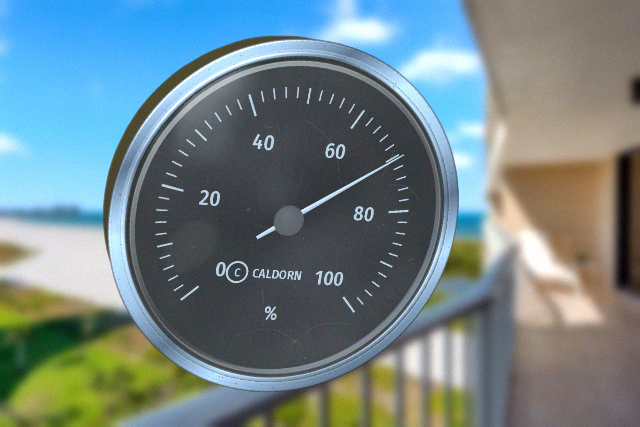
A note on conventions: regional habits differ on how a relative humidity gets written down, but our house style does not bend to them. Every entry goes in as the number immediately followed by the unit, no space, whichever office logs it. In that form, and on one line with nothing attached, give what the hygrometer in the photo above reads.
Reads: 70%
